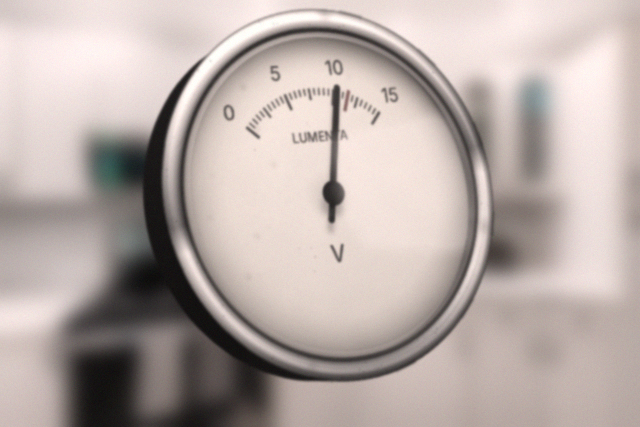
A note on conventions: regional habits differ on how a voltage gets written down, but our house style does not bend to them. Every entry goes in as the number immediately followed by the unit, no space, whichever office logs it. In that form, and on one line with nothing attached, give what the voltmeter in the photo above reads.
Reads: 10V
